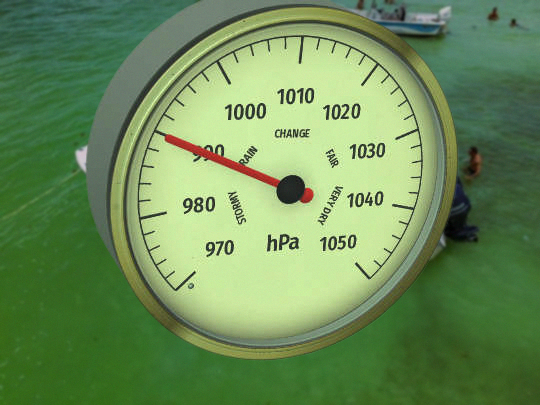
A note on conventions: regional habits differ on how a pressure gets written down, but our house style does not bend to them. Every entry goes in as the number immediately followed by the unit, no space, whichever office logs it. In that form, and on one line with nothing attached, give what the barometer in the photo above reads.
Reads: 990hPa
